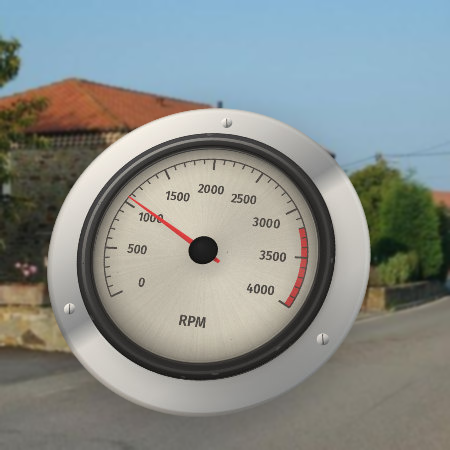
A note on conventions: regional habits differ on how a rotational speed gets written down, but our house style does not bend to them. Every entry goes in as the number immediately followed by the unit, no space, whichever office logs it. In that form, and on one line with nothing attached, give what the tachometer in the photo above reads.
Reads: 1050rpm
